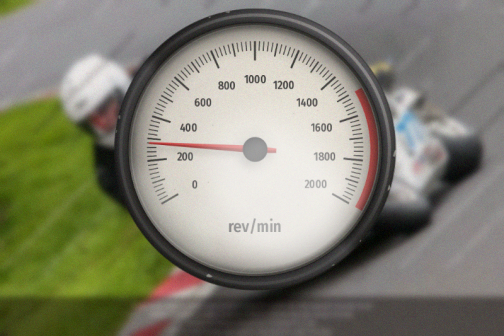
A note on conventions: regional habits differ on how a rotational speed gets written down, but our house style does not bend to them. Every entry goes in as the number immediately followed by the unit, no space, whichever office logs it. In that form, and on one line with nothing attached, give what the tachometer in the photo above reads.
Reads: 280rpm
